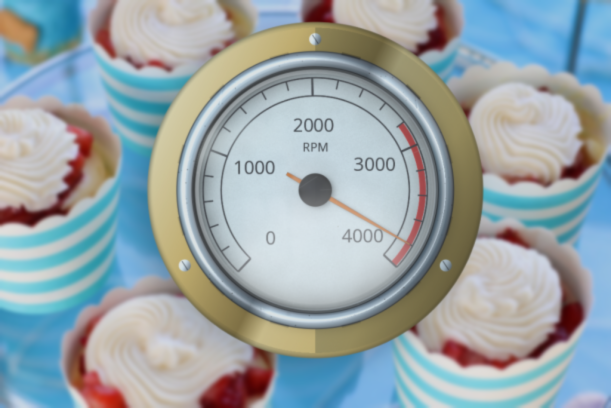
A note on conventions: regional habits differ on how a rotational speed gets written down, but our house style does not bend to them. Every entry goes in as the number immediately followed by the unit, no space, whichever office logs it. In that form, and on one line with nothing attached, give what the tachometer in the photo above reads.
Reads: 3800rpm
